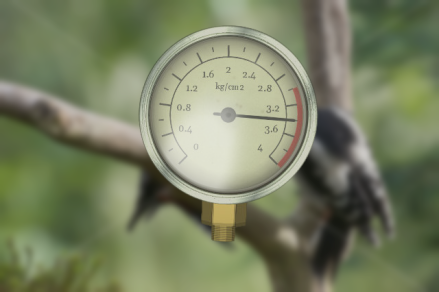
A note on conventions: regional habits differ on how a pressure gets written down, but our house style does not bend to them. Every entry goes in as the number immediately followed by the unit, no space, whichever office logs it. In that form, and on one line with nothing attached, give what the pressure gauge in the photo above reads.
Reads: 3.4kg/cm²
